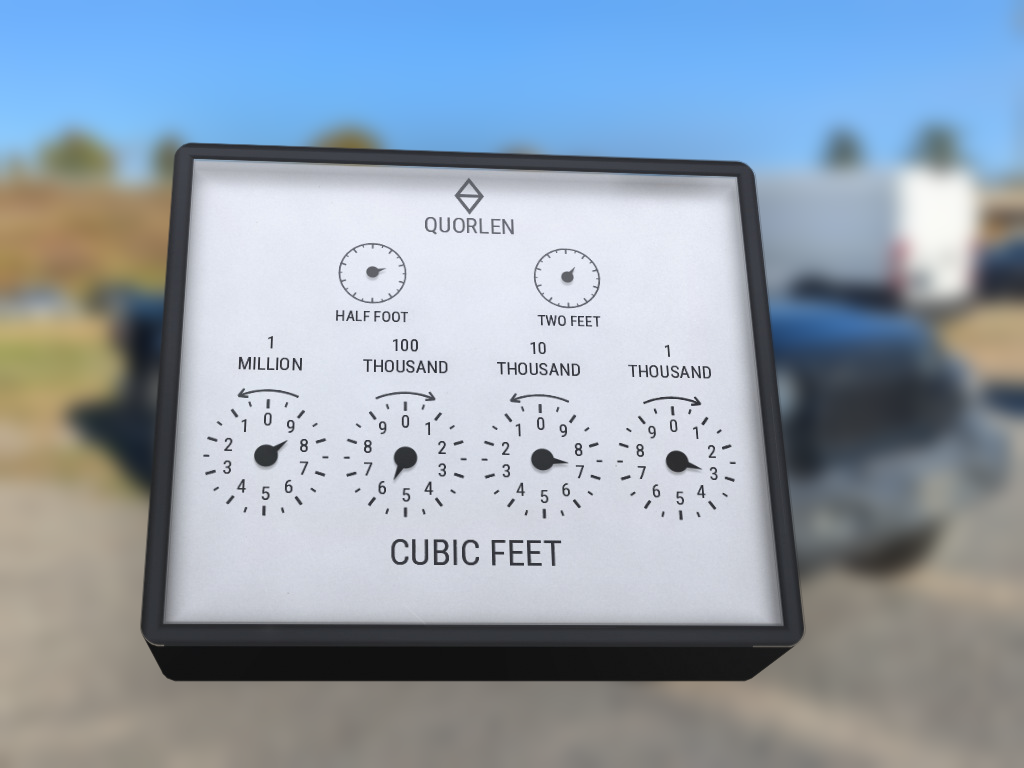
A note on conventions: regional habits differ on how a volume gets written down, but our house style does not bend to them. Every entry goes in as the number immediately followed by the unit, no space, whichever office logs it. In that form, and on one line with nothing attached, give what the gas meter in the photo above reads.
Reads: 857300ft³
